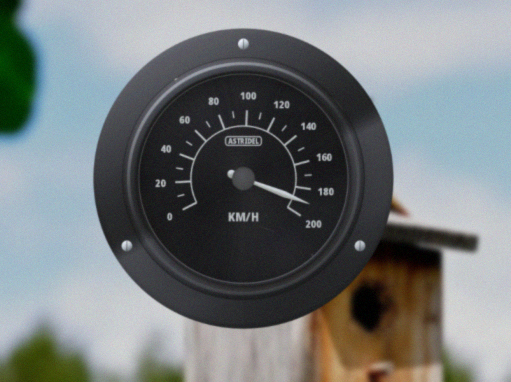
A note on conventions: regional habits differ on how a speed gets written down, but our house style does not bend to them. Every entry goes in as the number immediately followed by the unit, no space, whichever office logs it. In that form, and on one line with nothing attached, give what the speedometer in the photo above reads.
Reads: 190km/h
